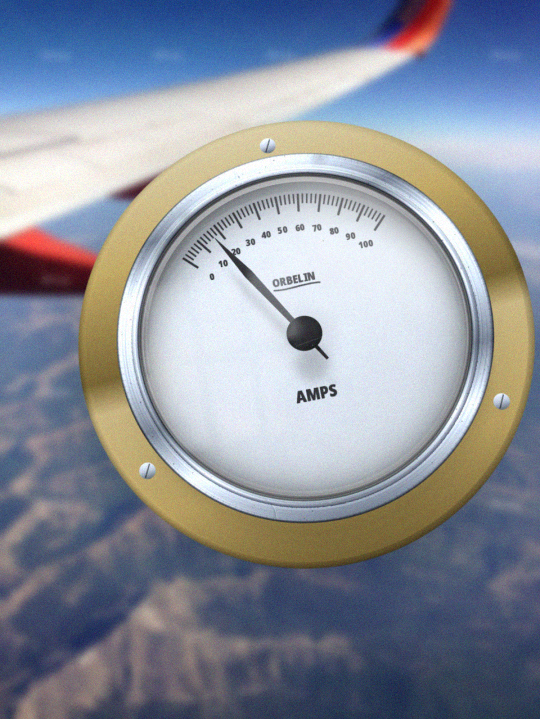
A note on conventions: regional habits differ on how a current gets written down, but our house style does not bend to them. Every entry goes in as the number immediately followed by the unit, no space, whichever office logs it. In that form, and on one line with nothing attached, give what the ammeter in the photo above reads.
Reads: 16A
